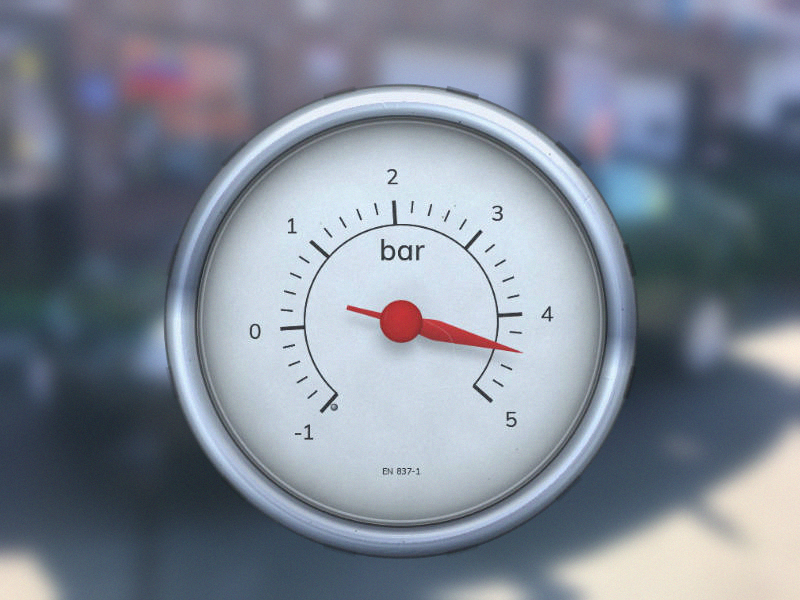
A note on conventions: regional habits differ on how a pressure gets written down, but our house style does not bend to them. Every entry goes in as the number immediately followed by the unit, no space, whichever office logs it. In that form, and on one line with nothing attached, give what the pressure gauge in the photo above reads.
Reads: 4.4bar
